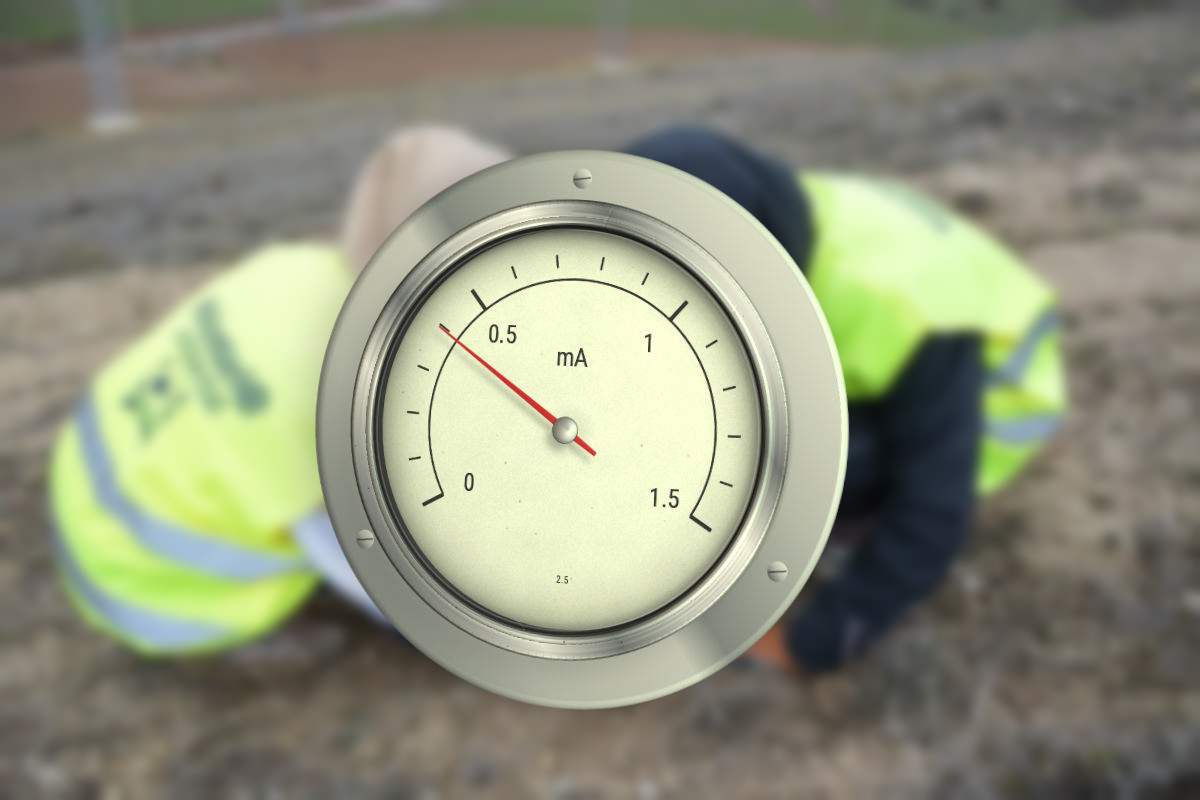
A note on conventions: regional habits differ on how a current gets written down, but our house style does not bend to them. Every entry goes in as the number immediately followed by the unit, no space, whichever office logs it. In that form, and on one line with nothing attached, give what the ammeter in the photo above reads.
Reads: 0.4mA
